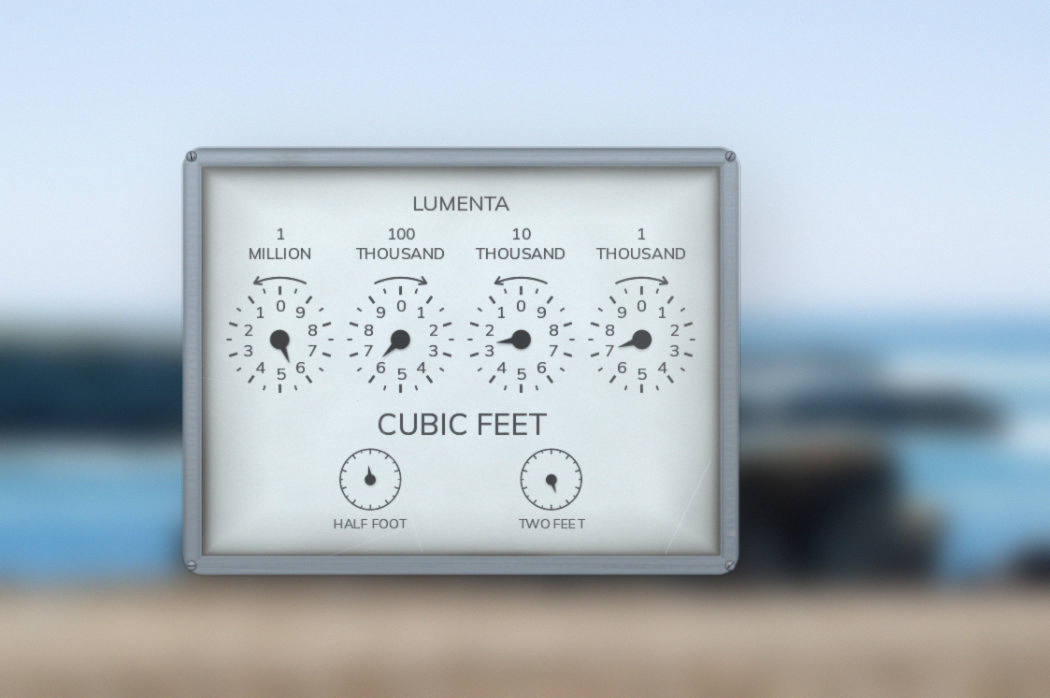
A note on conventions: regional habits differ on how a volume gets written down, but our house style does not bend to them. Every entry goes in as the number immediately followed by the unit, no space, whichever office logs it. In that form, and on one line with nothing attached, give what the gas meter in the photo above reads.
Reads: 562700ft³
